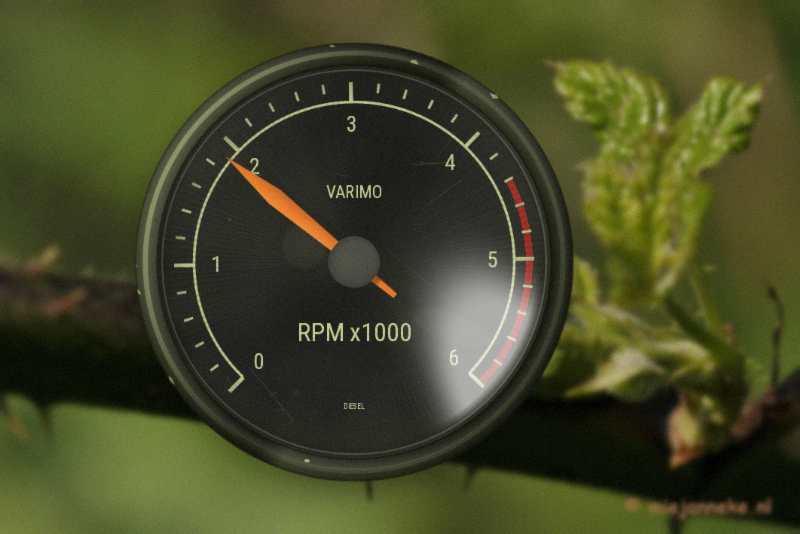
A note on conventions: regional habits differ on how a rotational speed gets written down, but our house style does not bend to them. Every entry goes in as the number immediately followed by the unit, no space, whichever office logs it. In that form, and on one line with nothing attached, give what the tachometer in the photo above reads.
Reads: 1900rpm
